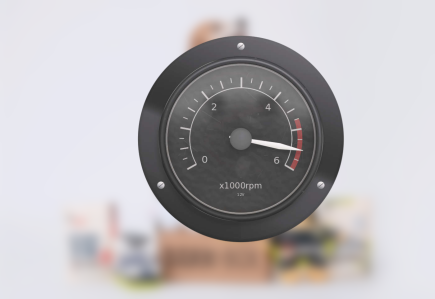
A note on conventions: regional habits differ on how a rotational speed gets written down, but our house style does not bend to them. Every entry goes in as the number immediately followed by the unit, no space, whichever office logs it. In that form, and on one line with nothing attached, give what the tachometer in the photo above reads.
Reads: 5500rpm
